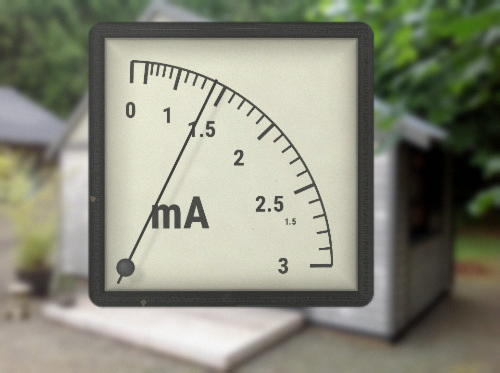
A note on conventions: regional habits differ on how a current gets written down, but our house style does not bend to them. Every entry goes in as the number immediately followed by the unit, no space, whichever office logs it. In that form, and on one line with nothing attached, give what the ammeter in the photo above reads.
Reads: 1.4mA
